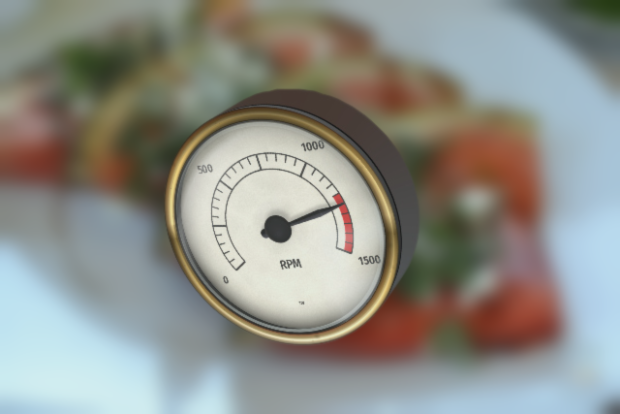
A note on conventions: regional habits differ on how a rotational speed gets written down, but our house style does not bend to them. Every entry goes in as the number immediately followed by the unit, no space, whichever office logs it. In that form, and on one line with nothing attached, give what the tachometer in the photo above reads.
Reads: 1250rpm
